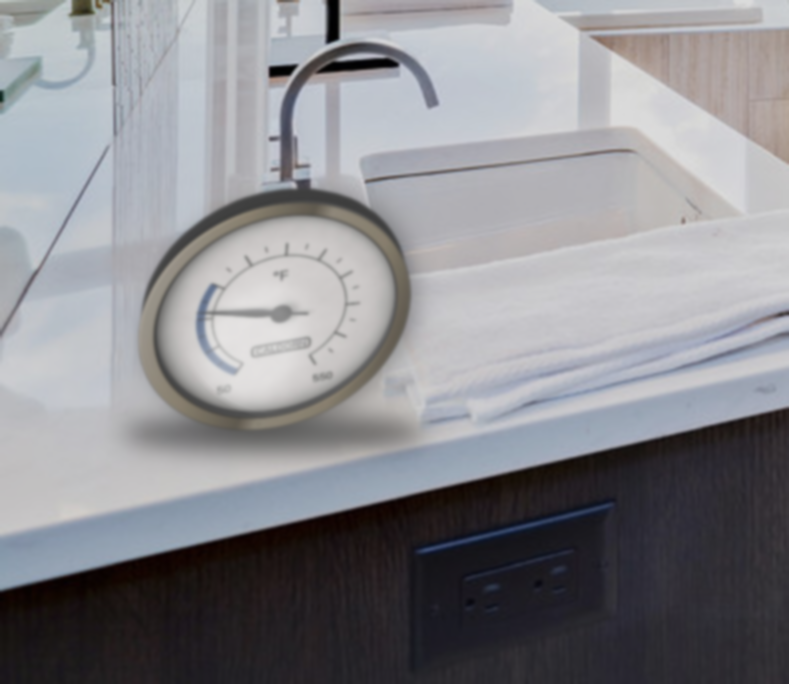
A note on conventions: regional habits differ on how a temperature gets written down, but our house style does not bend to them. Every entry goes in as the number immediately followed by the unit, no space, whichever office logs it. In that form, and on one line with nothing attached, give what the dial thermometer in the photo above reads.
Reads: 162.5°F
